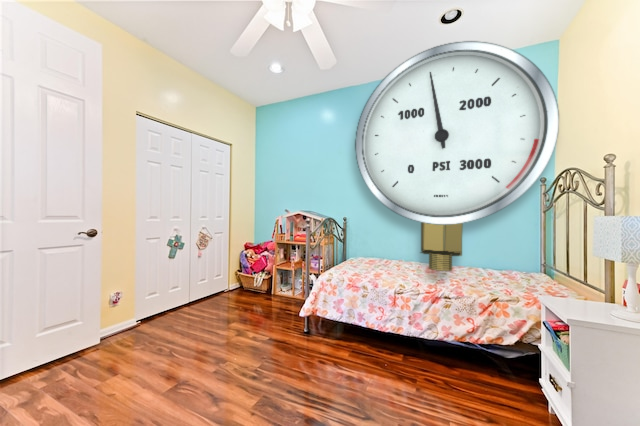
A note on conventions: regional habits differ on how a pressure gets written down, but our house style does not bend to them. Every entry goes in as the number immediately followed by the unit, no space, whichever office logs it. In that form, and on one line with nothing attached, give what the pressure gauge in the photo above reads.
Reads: 1400psi
